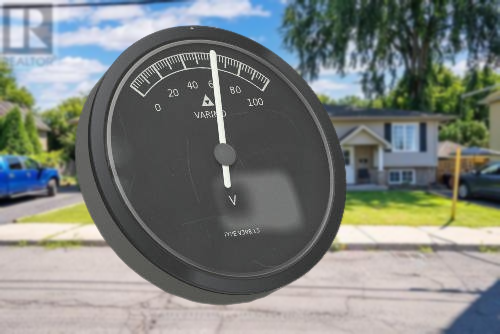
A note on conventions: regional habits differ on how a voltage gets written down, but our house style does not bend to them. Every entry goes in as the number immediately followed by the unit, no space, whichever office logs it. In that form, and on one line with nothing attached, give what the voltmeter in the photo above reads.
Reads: 60V
